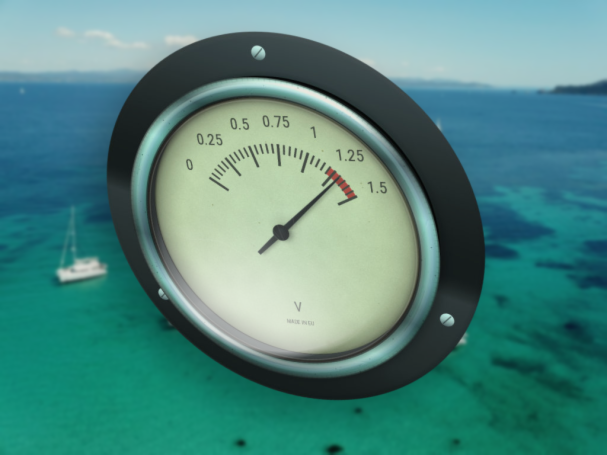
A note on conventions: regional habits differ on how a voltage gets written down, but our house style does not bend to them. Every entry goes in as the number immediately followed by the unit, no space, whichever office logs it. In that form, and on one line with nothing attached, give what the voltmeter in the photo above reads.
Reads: 1.3V
